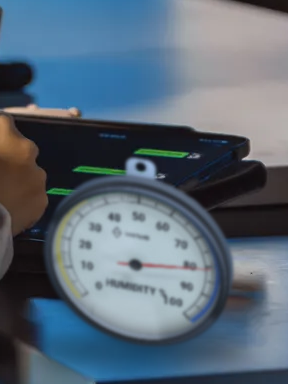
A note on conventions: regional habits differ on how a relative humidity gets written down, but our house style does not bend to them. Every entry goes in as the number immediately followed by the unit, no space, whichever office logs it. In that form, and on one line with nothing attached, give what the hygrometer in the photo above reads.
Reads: 80%
